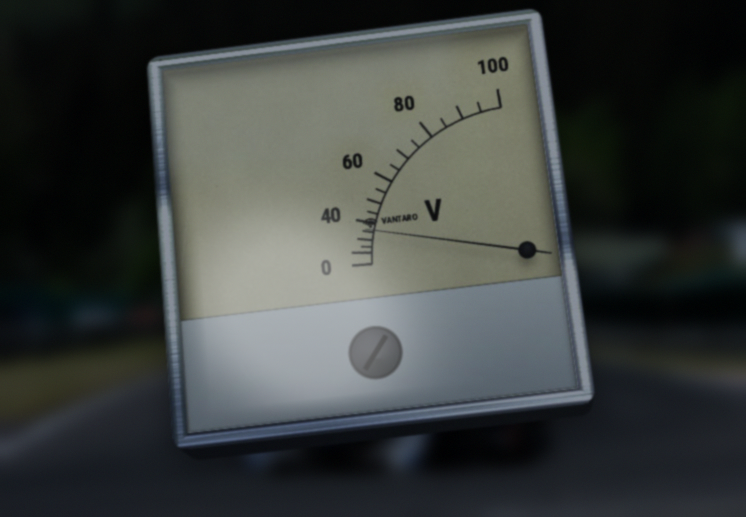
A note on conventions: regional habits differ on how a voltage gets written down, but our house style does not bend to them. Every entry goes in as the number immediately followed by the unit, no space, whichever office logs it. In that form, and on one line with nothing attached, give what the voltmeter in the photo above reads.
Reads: 35V
